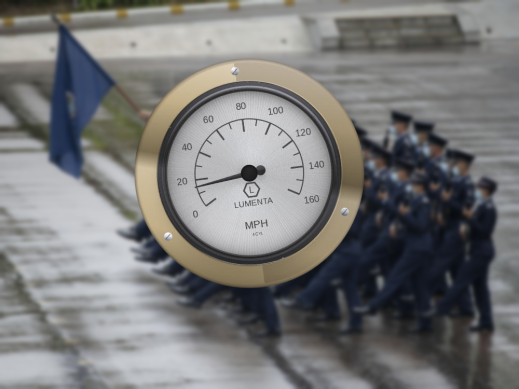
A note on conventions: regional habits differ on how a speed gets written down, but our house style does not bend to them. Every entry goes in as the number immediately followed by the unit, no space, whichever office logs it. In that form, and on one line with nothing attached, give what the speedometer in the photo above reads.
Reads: 15mph
